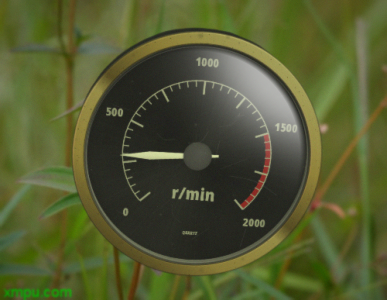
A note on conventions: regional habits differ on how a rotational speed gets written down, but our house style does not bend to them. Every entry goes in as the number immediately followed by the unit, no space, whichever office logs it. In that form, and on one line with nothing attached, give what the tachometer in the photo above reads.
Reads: 300rpm
